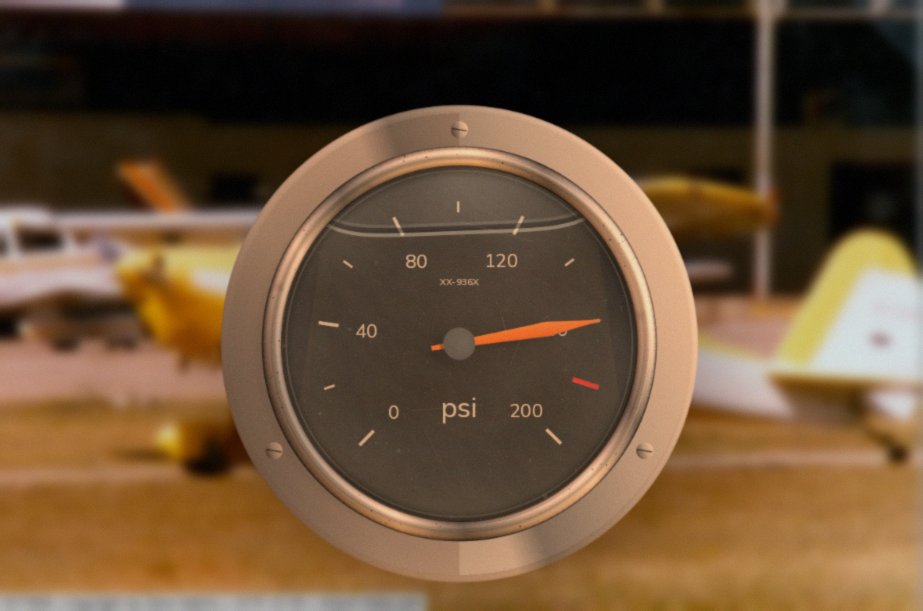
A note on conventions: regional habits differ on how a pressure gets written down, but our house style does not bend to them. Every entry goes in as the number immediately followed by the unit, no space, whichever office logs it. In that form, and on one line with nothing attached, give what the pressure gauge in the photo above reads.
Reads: 160psi
